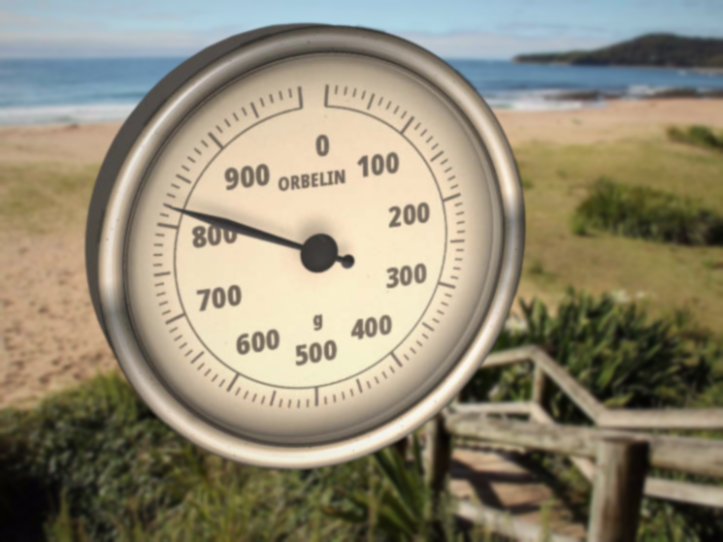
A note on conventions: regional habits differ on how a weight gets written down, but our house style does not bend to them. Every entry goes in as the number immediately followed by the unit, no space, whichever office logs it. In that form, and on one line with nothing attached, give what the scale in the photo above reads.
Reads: 820g
